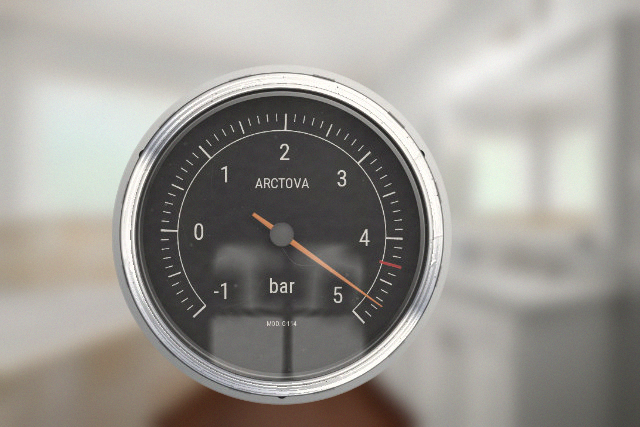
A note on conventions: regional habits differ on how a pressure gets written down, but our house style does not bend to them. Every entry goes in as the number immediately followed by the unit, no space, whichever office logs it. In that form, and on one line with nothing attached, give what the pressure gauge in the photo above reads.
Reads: 4.75bar
